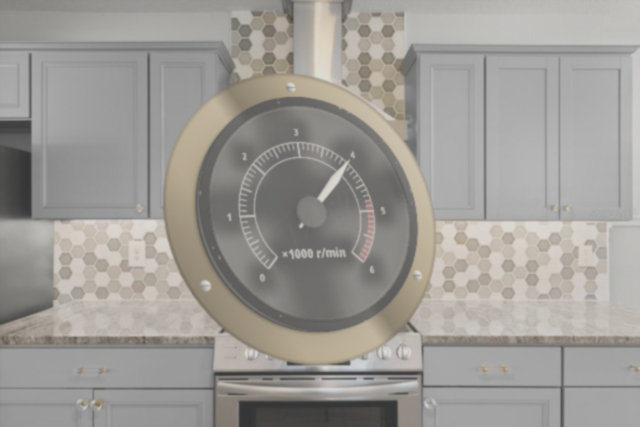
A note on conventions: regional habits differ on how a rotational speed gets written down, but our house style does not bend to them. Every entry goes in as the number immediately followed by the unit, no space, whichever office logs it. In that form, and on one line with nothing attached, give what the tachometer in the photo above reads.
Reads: 4000rpm
